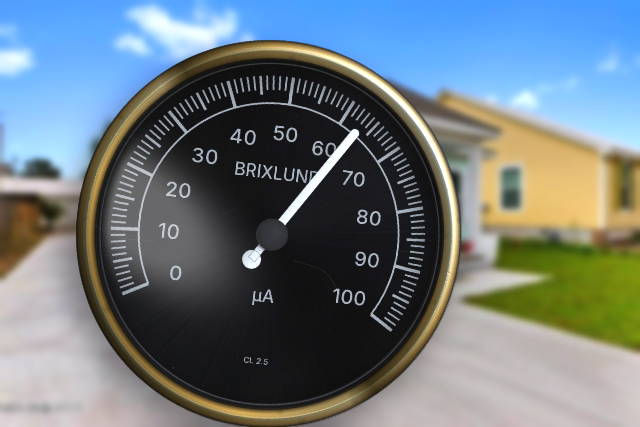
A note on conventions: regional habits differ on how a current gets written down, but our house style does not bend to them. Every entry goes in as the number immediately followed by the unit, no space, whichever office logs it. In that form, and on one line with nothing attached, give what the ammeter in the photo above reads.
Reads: 63µA
